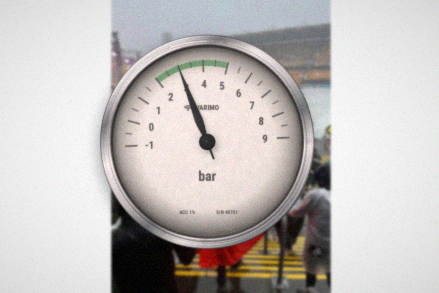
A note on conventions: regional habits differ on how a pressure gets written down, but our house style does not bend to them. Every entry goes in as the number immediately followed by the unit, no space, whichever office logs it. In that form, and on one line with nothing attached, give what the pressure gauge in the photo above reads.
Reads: 3bar
